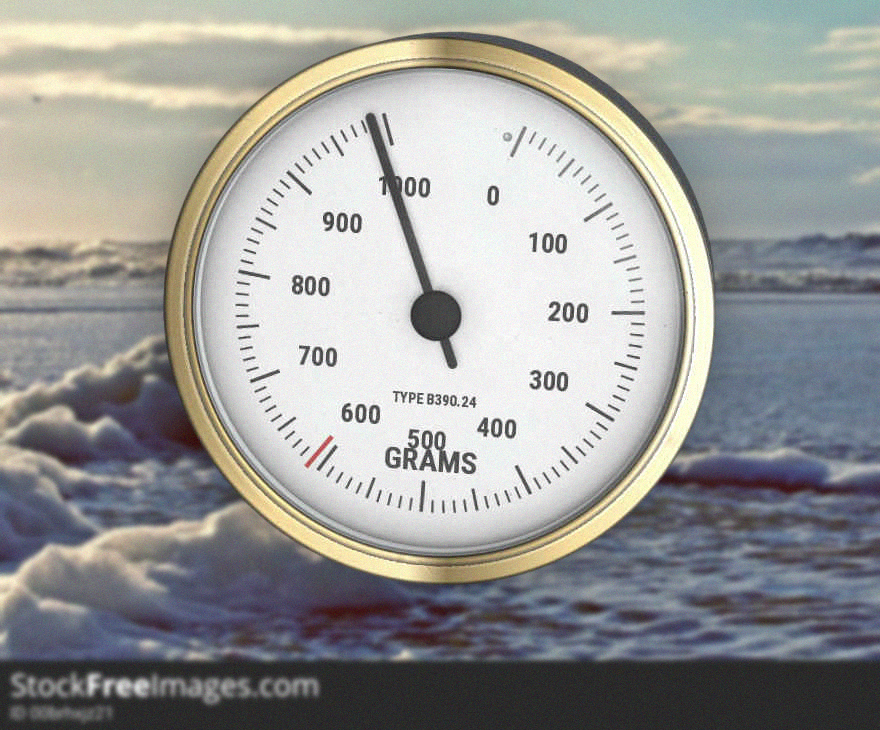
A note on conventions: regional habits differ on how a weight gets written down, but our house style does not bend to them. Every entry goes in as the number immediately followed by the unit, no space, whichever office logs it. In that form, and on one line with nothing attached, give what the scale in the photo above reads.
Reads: 990g
